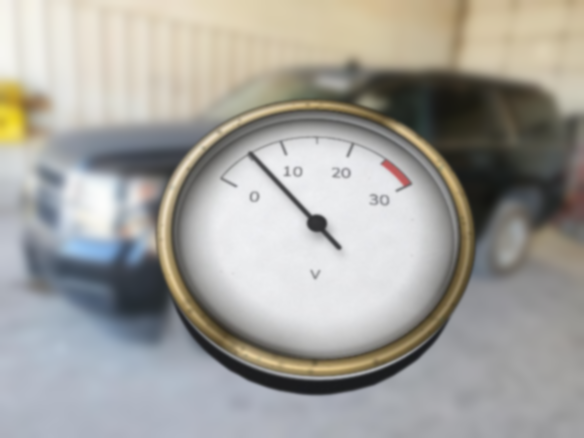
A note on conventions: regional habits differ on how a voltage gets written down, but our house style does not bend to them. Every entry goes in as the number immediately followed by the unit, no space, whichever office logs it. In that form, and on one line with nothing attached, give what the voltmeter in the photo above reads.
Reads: 5V
